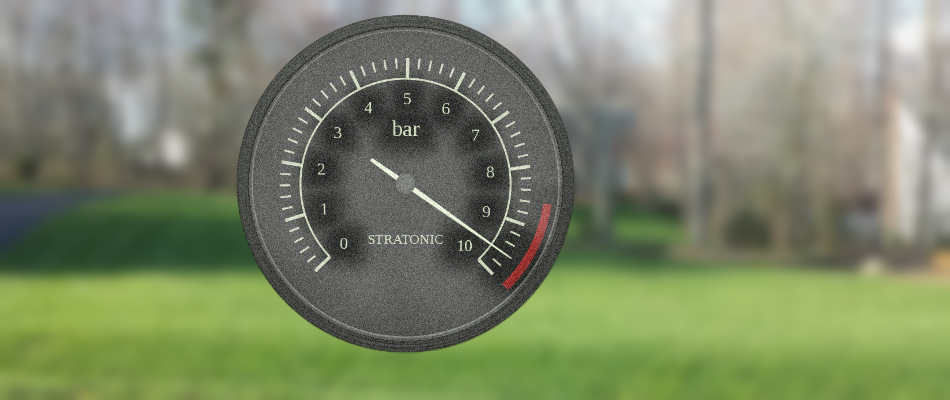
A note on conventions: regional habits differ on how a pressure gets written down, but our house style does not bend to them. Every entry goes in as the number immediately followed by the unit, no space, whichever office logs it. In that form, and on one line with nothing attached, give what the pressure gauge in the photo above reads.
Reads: 9.6bar
